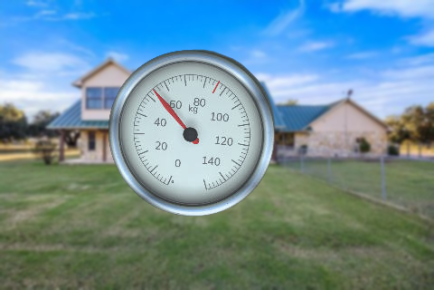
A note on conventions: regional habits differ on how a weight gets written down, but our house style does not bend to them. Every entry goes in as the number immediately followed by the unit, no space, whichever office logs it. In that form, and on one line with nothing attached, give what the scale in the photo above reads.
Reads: 54kg
